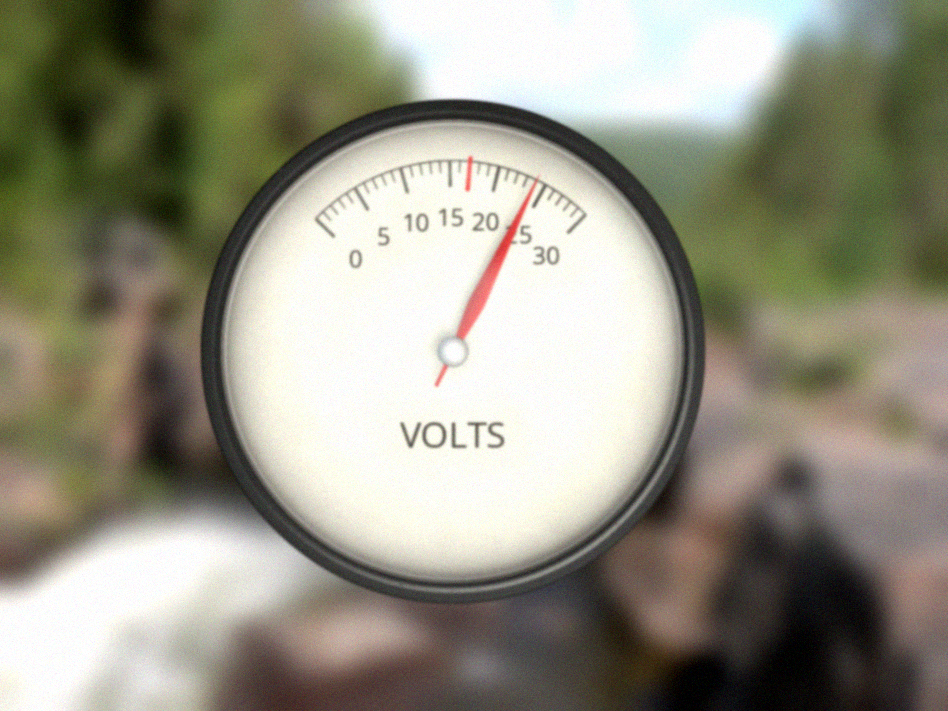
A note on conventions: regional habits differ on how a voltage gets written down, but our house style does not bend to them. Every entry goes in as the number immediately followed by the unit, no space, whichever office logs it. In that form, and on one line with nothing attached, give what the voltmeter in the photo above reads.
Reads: 24V
